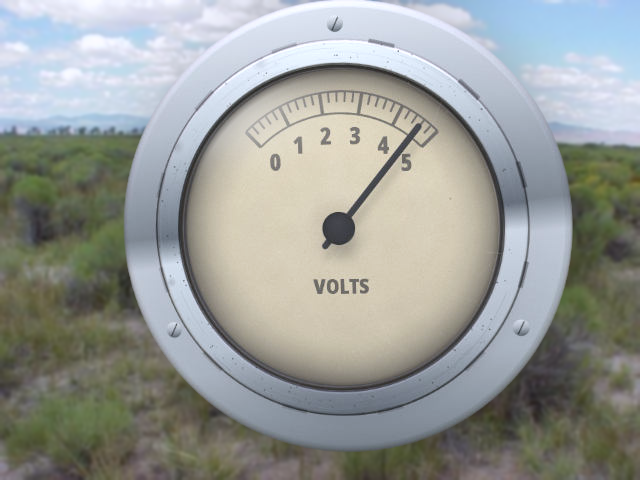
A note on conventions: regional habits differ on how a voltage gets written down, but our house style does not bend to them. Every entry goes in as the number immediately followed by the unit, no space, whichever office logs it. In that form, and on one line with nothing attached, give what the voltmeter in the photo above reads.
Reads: 4.6V
